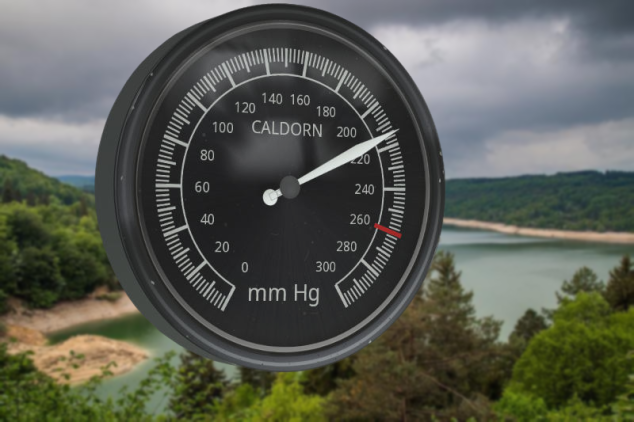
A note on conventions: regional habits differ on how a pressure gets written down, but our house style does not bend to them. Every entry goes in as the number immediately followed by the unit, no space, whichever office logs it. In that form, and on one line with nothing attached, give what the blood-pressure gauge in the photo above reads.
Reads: 214mmHg
